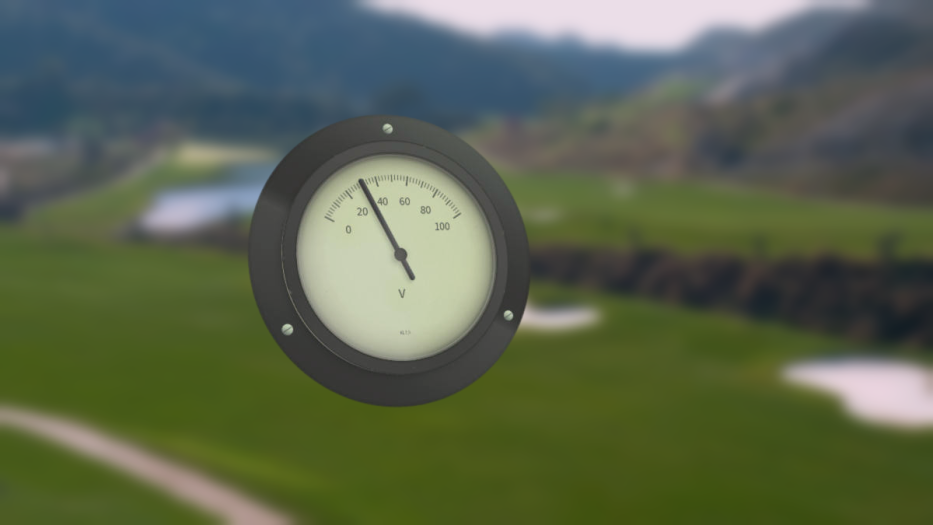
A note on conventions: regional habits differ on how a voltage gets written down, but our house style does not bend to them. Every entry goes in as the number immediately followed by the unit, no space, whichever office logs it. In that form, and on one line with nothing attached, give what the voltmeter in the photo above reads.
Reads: 30V
